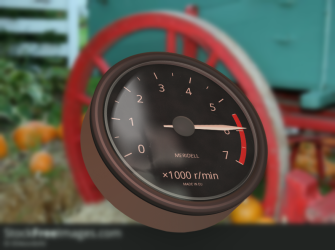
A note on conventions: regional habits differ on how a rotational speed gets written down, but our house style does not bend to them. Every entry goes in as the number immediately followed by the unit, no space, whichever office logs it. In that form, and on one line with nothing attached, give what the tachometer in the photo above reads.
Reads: 6000rpm
